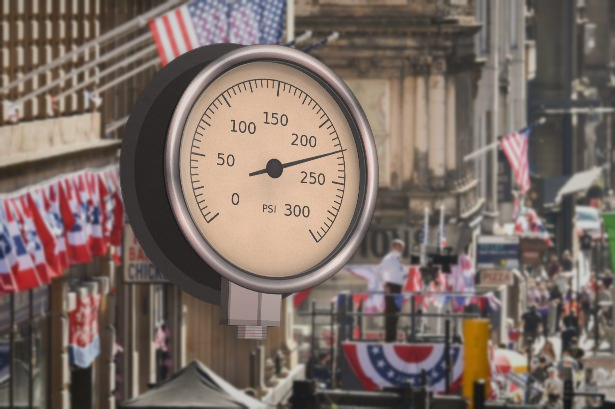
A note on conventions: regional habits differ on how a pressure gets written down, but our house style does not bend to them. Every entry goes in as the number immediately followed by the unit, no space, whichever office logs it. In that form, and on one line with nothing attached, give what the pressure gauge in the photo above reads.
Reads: 225psi
